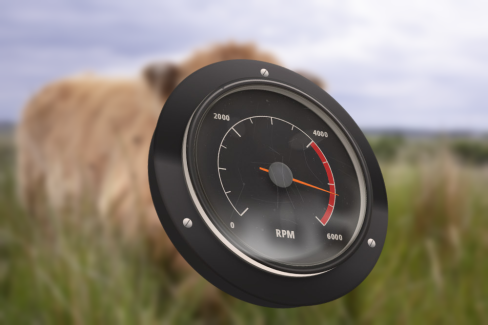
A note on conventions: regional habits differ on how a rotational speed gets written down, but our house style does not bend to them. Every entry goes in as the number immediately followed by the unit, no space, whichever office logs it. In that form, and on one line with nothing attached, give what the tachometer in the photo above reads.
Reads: 5250rpm
